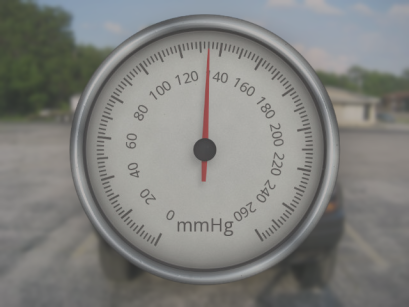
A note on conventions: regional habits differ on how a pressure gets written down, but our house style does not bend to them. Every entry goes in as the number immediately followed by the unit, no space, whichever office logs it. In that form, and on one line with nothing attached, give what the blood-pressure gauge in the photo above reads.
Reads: 134mmHg
